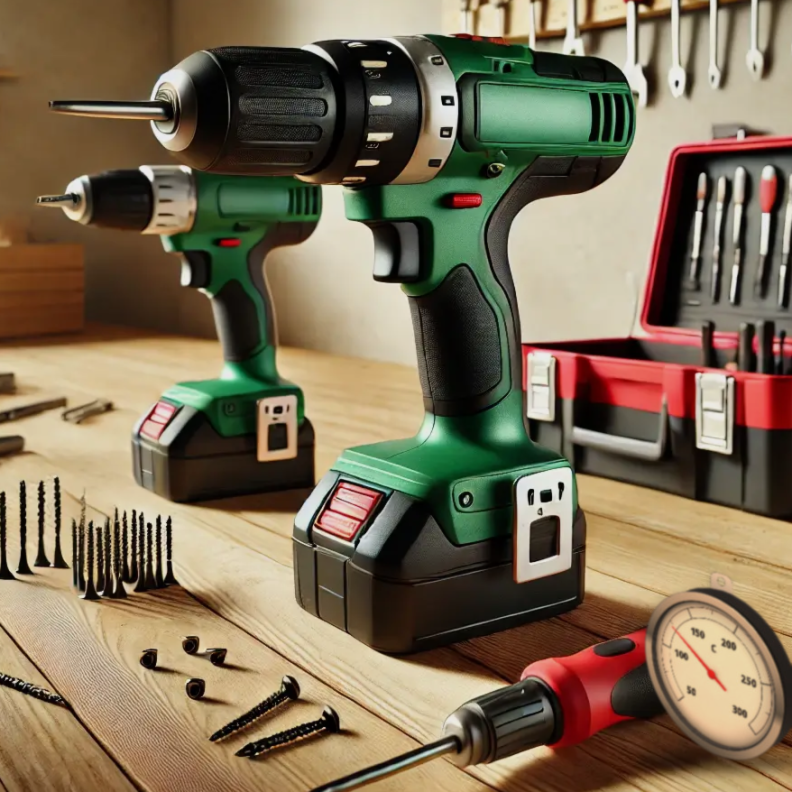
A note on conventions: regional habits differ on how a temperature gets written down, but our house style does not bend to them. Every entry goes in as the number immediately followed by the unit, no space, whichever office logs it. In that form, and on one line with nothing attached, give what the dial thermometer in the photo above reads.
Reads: 125°C
